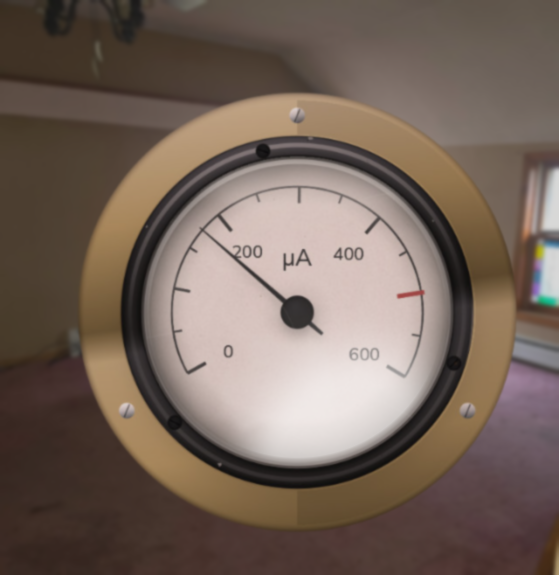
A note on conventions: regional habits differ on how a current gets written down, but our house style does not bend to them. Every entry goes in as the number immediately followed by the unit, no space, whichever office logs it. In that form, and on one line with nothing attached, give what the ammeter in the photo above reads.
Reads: 175µA
